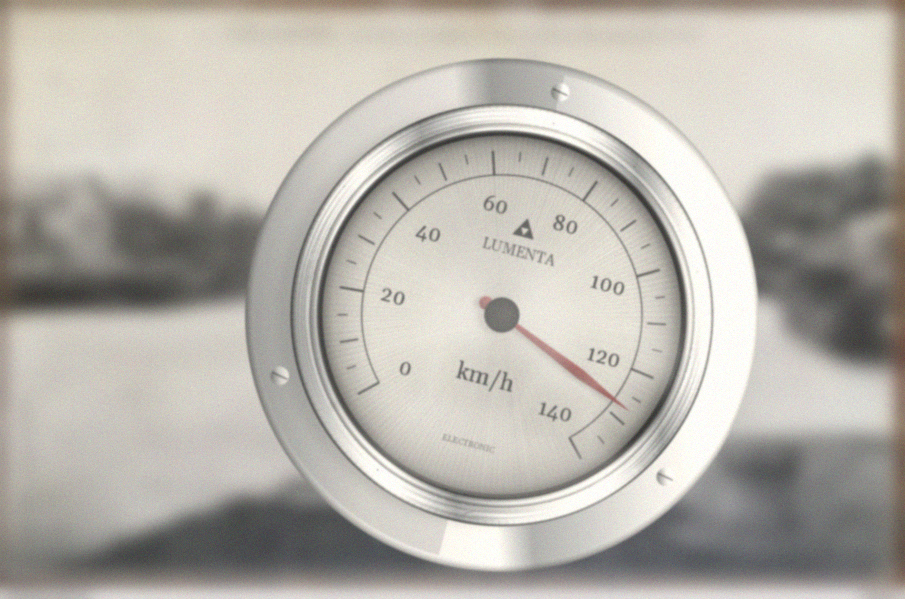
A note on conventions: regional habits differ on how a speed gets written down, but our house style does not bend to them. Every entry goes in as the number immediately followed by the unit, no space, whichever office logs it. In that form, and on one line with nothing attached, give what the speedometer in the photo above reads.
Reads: 127.5km/h
